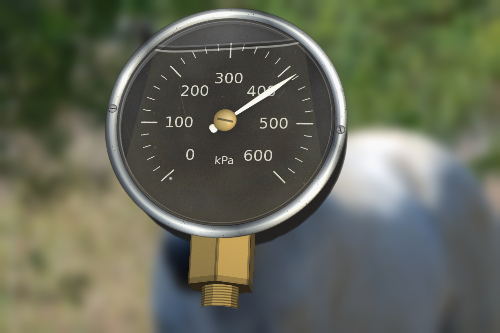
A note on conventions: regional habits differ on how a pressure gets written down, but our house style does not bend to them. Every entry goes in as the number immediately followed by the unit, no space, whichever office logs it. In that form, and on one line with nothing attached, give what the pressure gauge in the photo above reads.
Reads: 420kPa
